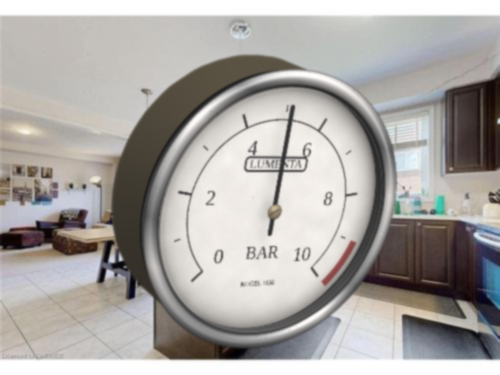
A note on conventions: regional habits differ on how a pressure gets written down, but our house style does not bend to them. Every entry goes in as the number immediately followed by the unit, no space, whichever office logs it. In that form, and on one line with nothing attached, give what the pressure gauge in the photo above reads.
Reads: 5bar
